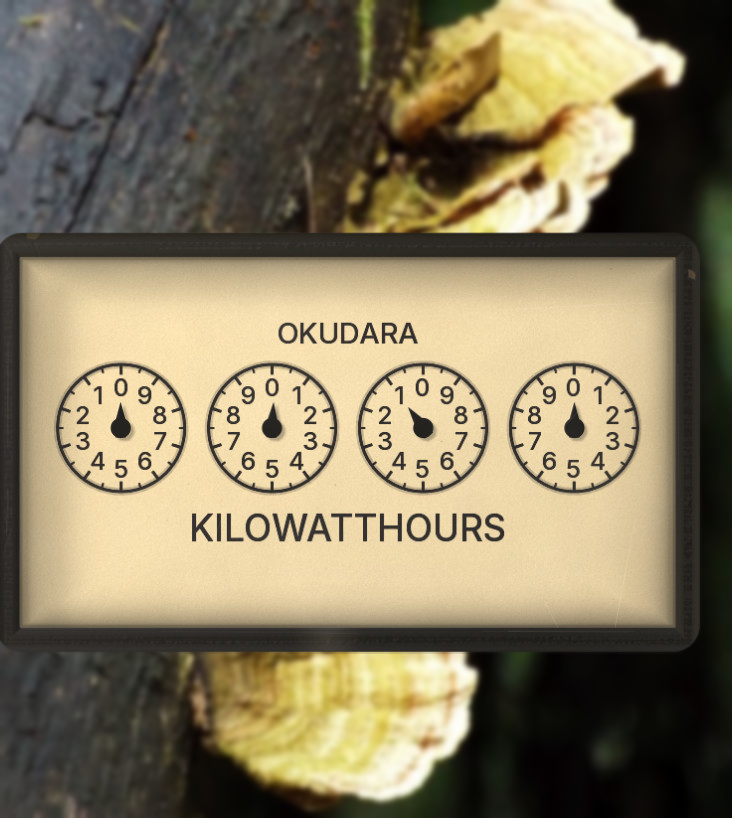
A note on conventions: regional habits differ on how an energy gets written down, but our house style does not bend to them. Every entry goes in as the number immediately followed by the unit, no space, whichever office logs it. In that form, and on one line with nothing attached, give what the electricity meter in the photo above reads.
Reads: 10kWh
